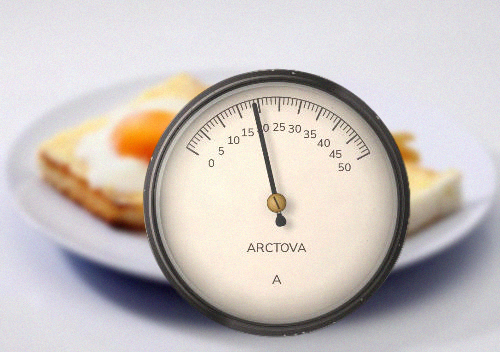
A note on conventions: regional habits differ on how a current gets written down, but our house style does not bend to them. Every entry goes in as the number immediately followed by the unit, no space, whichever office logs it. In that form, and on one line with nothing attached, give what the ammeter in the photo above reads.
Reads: 19A
